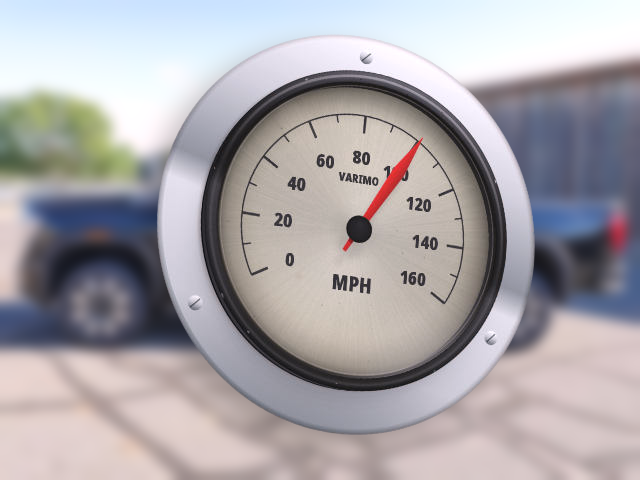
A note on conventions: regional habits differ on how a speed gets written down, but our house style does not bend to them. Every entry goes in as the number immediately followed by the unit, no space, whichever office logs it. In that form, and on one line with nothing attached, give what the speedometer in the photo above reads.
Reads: 100mph
